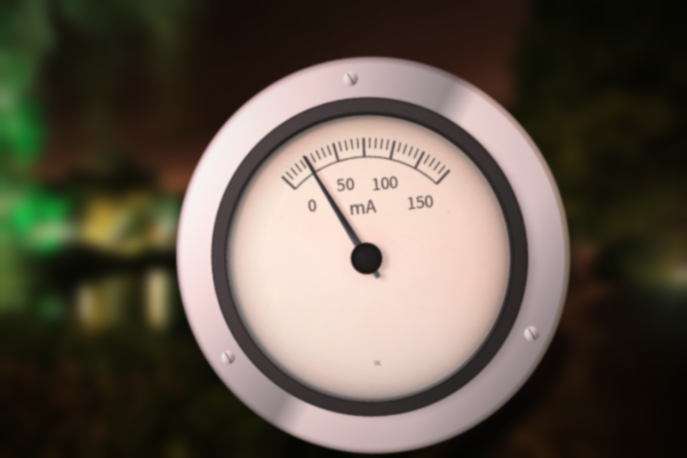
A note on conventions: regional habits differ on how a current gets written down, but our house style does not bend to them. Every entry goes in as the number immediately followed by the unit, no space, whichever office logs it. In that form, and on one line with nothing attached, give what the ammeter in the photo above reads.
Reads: 25mA
